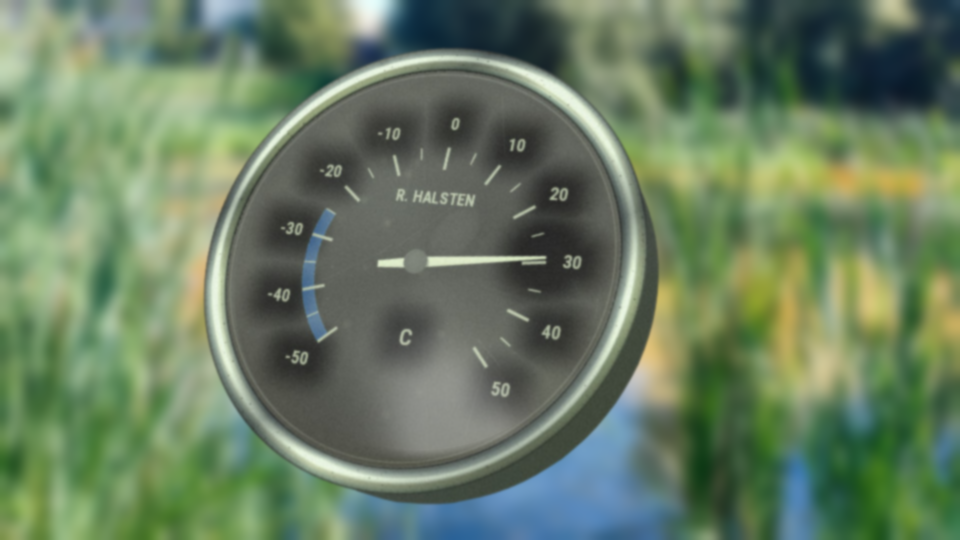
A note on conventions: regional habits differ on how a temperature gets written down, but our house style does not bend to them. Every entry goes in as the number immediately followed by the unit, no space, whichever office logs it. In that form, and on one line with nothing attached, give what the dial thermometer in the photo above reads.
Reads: 30°C
